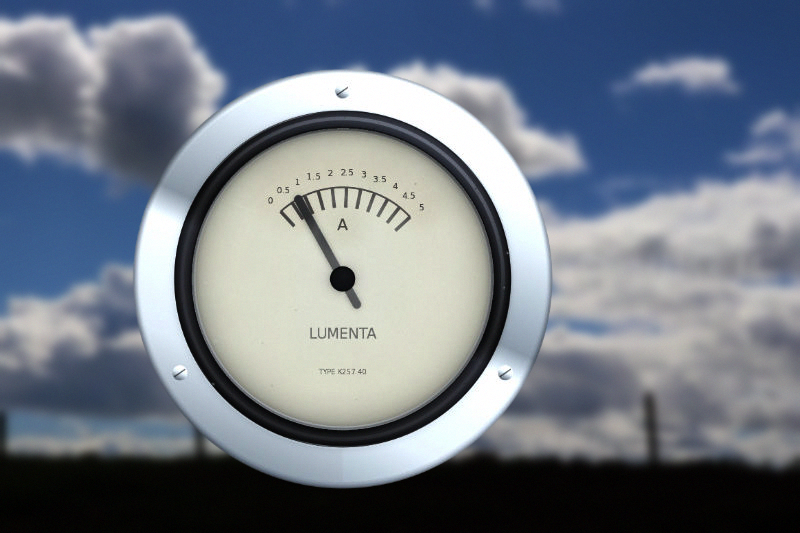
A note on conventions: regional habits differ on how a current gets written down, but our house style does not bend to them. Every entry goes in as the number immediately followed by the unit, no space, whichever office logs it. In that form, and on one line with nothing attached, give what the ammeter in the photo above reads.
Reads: 0.75A
